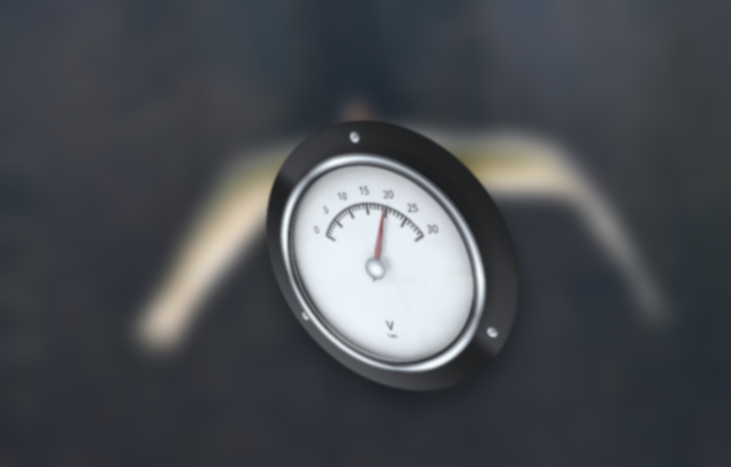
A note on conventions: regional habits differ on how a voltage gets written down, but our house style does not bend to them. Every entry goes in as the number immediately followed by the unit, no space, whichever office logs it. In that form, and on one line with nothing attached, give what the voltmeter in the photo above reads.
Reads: 20V
